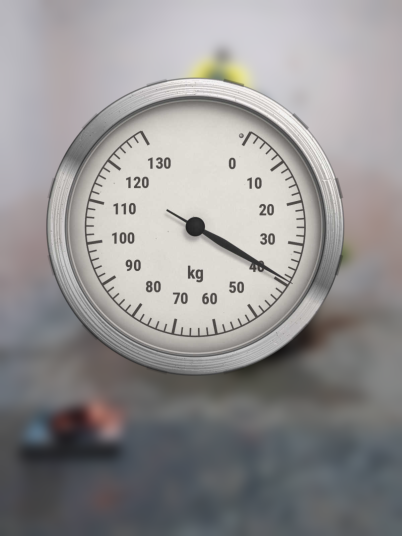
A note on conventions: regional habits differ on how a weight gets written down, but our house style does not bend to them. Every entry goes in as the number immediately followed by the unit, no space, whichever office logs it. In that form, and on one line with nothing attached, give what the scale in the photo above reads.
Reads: 39kg
